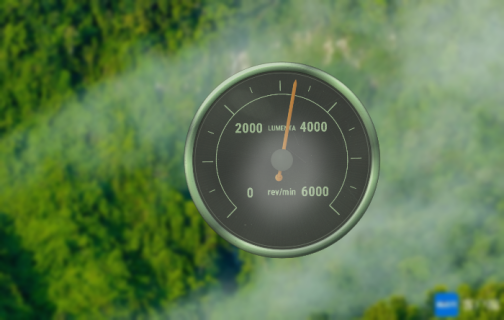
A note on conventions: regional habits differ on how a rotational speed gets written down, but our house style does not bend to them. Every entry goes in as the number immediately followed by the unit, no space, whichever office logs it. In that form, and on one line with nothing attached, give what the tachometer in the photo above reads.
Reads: 3250rpm
